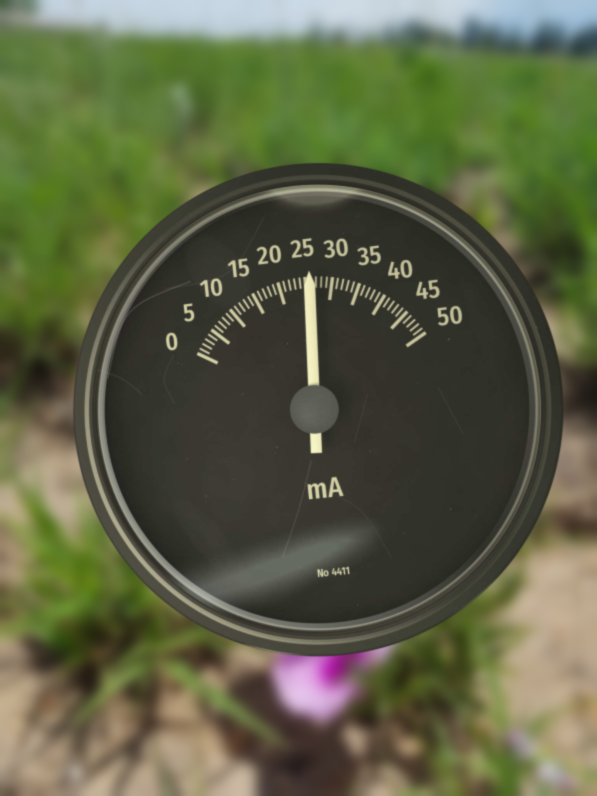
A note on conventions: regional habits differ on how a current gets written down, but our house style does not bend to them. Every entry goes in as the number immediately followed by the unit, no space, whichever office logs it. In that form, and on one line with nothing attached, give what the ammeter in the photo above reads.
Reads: 26mA
